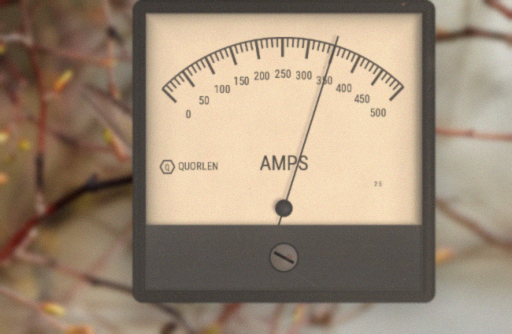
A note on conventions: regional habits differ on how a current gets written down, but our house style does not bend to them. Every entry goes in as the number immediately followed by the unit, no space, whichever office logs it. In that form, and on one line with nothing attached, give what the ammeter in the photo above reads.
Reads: 350A
